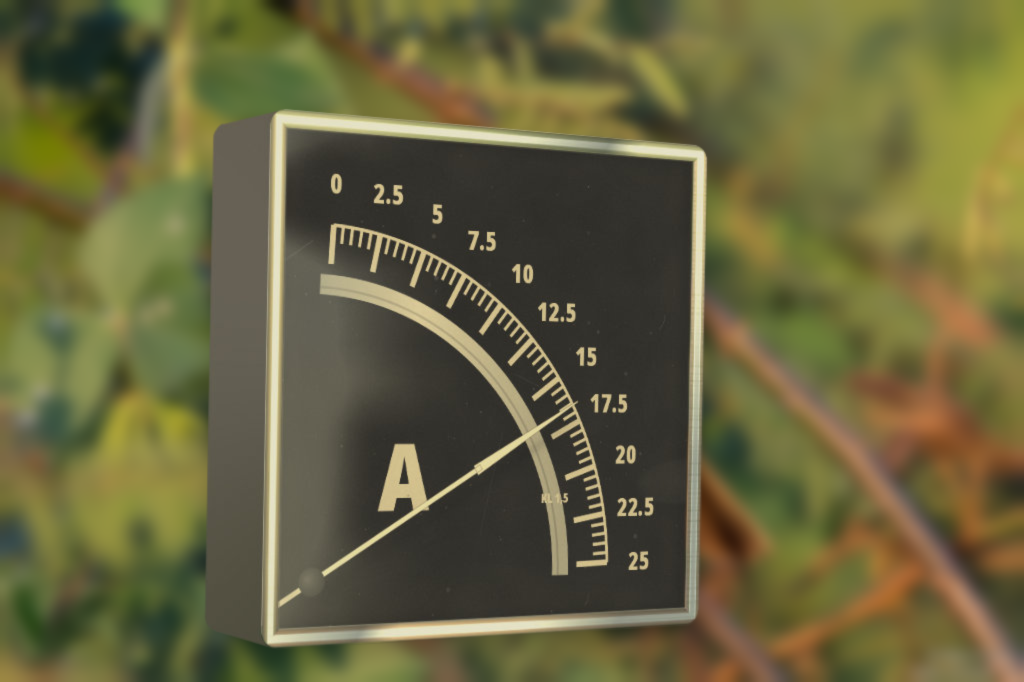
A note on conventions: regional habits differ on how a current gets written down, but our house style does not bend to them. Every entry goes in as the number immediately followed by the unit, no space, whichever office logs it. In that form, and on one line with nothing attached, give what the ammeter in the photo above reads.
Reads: 16.5A
